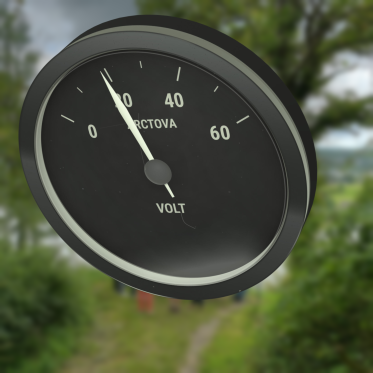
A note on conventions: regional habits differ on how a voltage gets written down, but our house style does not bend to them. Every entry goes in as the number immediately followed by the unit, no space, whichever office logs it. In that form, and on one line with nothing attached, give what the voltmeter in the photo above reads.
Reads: 20V
